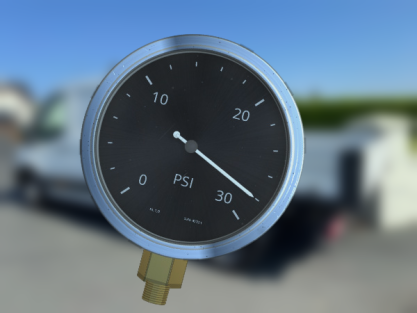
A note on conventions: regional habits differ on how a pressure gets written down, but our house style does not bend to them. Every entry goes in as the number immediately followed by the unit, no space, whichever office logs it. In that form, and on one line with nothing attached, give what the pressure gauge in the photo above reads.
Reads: 28psi
